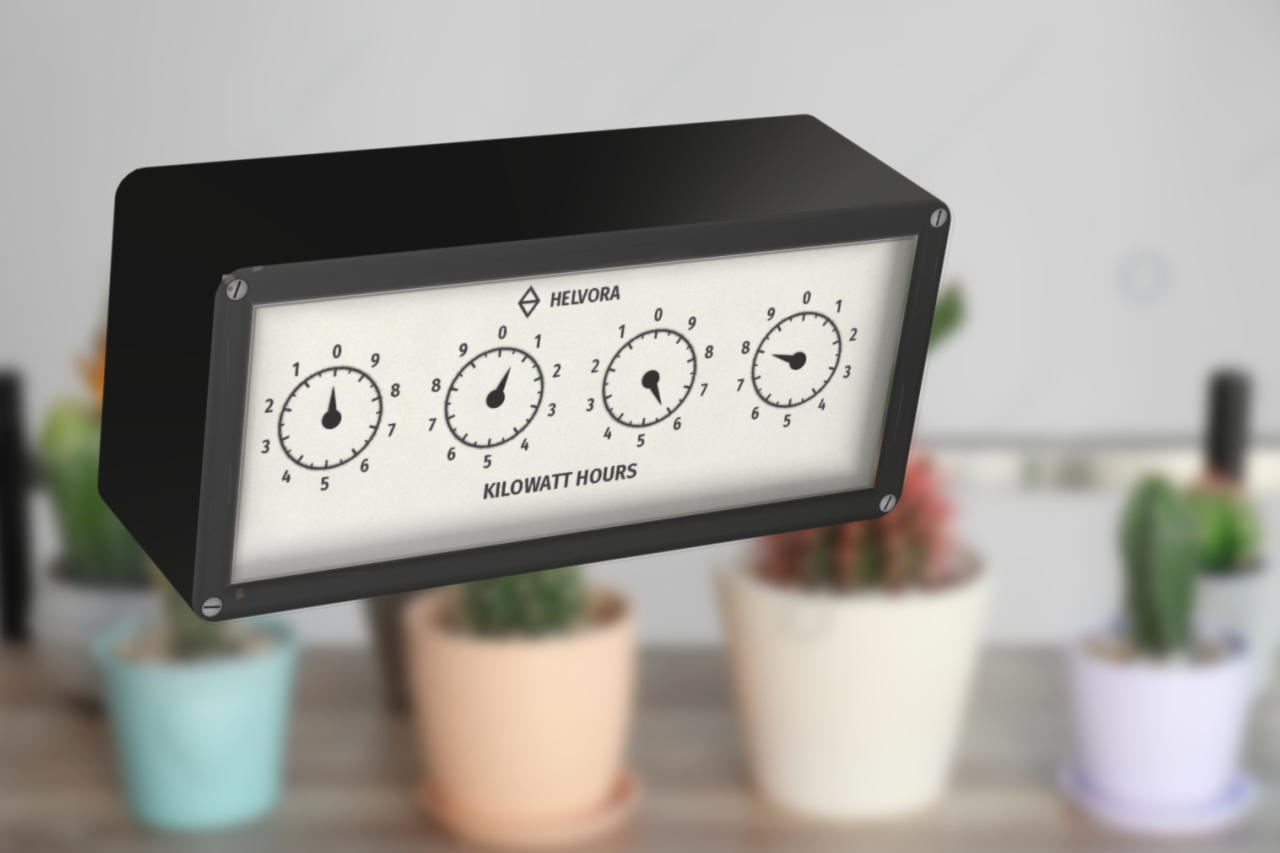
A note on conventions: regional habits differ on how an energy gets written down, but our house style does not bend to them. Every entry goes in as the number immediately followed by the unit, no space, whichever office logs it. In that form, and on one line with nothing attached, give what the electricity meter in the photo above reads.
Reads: 58kWh
